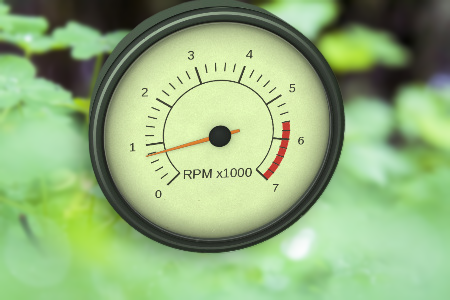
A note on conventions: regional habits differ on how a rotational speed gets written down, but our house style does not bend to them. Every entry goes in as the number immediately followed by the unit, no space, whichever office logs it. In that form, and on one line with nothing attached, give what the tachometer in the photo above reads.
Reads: 800rpm
